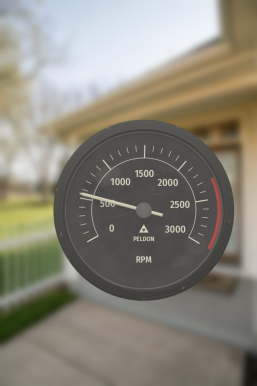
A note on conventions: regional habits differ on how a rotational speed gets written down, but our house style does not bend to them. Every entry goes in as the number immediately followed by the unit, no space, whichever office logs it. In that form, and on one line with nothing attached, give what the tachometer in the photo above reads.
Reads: 550rpm
